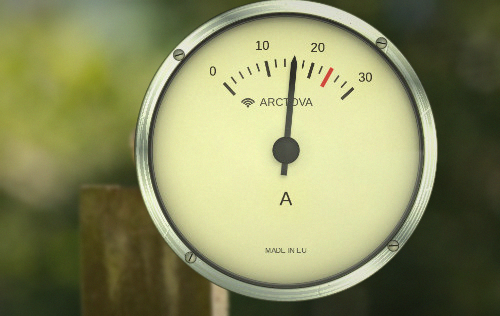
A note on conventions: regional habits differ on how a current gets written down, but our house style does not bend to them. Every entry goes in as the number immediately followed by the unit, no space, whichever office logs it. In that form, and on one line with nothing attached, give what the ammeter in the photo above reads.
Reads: 16A
